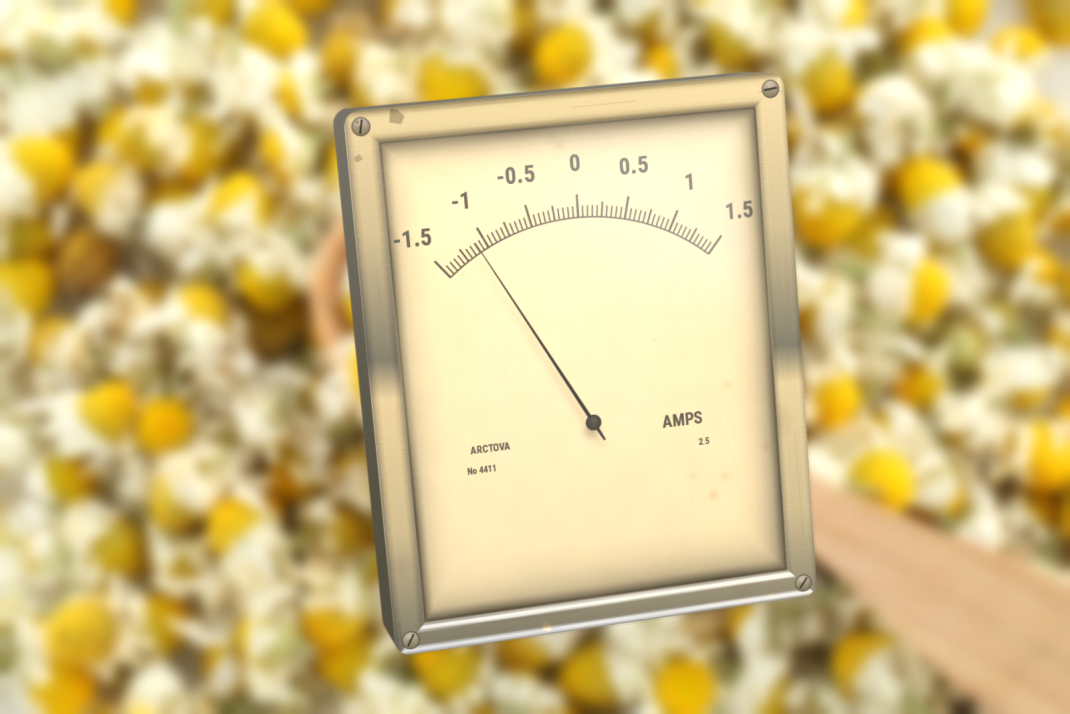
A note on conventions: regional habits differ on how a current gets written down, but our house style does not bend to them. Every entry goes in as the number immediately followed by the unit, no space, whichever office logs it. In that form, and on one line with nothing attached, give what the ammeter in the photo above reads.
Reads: -1.1A
